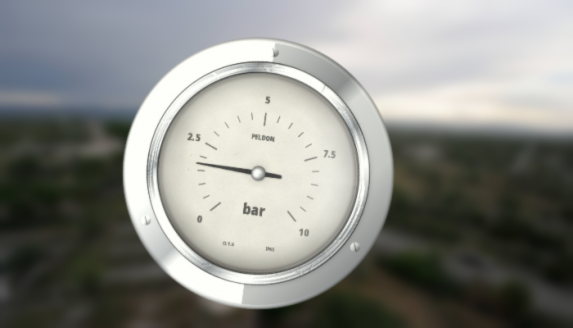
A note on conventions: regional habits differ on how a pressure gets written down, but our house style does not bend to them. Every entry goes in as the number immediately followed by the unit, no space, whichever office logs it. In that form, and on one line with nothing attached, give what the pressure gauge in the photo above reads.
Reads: 1.75bar
